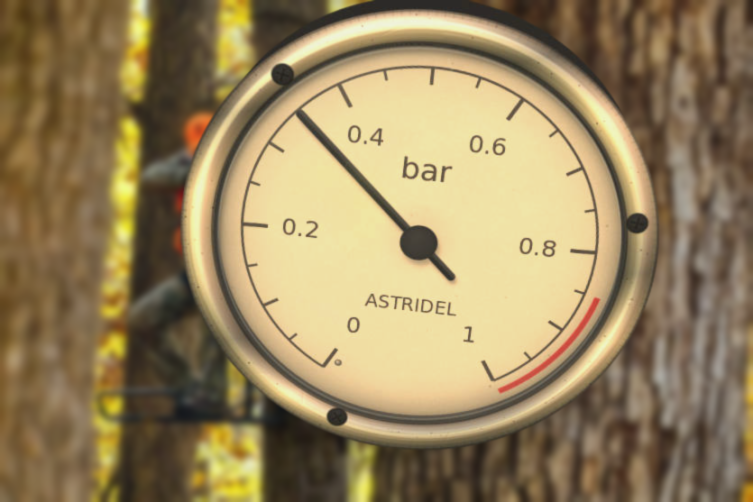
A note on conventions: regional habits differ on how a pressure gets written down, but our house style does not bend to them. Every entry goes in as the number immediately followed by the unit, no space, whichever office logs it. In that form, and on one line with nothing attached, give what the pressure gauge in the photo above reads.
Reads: 0.35bar
